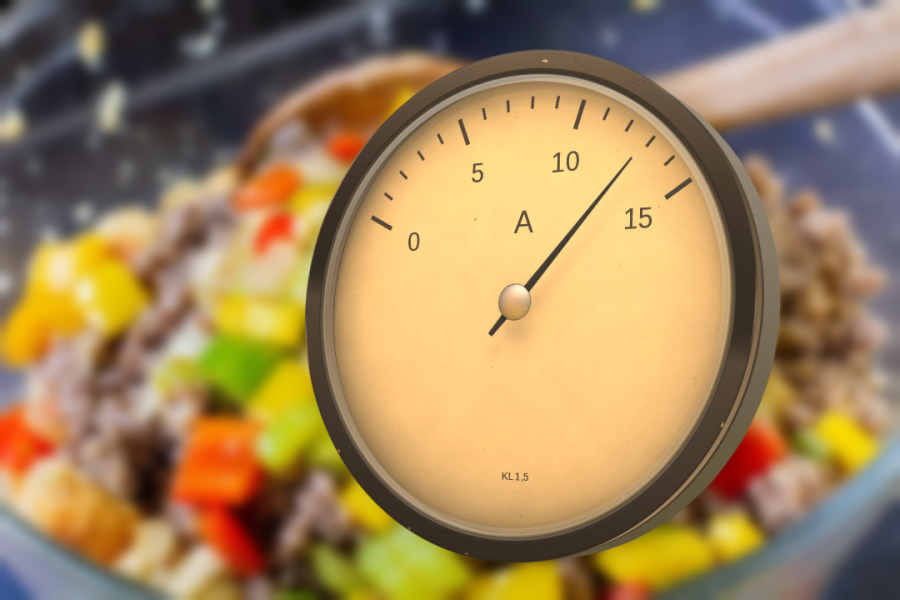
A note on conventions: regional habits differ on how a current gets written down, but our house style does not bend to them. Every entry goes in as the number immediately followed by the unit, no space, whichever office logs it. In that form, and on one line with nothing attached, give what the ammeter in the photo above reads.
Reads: 13A
